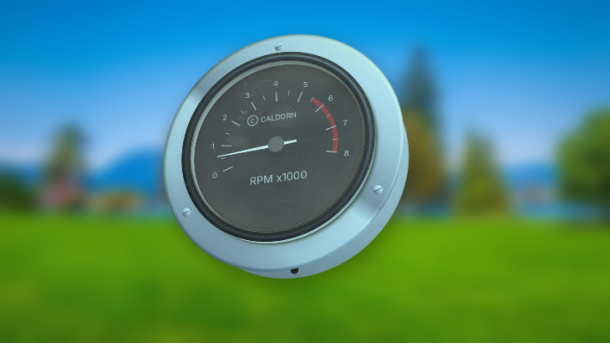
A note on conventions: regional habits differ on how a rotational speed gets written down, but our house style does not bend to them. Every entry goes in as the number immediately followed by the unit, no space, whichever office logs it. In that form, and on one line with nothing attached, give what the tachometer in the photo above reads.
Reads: 500rpm
